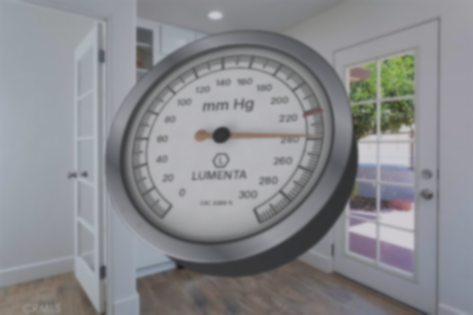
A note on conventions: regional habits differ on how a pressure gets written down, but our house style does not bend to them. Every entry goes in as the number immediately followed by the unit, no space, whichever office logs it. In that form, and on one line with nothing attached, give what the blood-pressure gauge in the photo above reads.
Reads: 240mmHg
